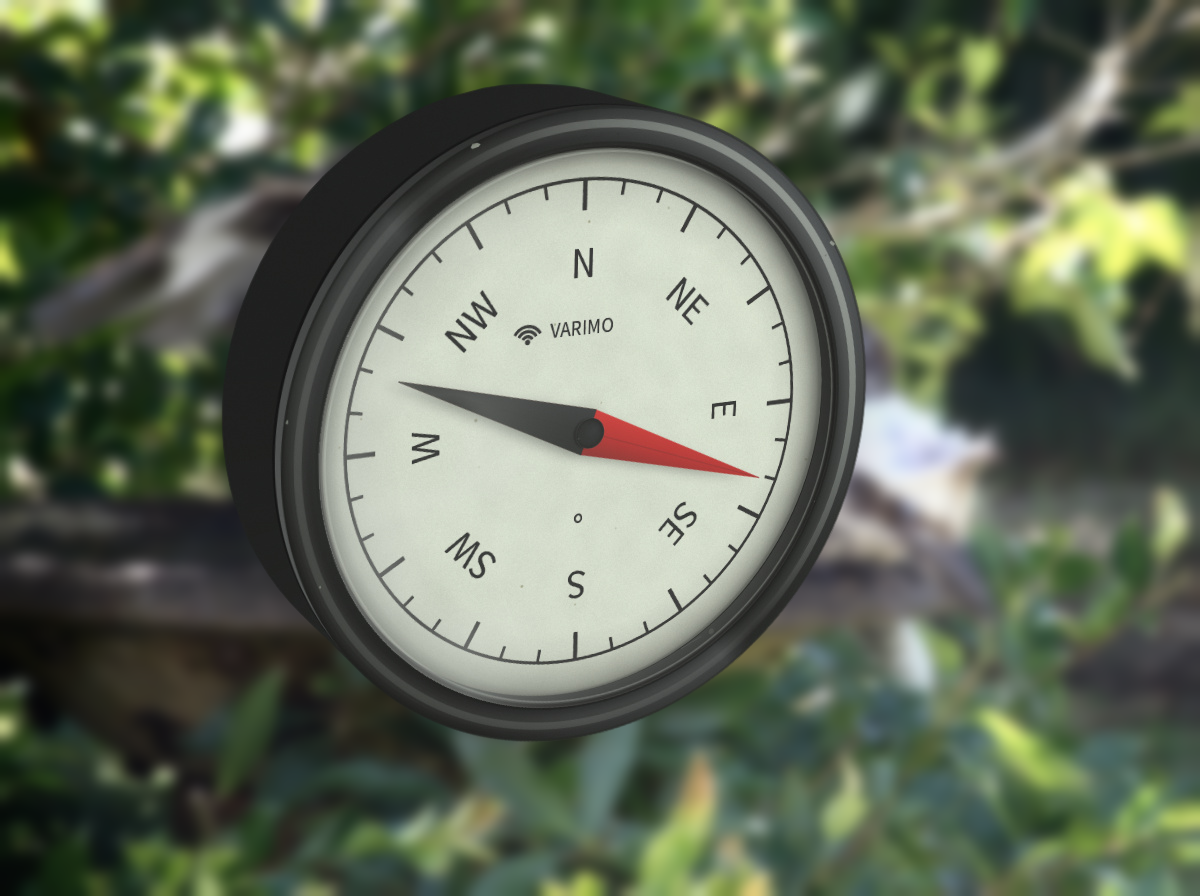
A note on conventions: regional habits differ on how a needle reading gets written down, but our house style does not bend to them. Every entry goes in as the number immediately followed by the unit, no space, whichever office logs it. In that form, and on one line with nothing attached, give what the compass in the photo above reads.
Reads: 110°
